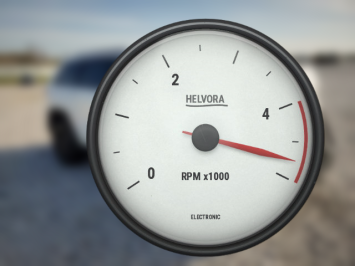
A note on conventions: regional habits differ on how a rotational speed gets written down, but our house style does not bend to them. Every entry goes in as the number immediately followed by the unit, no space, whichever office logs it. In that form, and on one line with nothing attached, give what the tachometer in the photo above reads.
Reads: 4750rpm
